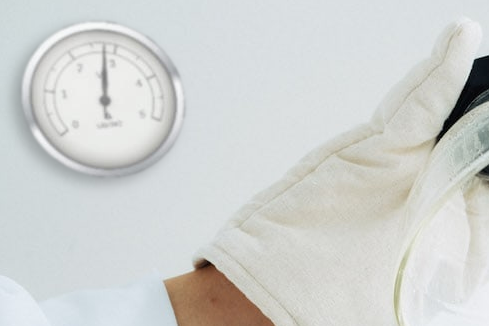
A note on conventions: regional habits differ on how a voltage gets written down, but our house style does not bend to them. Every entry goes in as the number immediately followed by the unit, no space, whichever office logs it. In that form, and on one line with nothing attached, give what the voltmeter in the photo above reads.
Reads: 2.75V
